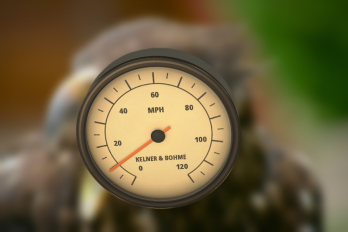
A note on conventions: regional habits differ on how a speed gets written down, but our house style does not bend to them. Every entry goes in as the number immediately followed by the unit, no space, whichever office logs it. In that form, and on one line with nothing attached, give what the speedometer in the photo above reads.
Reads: 10mph
